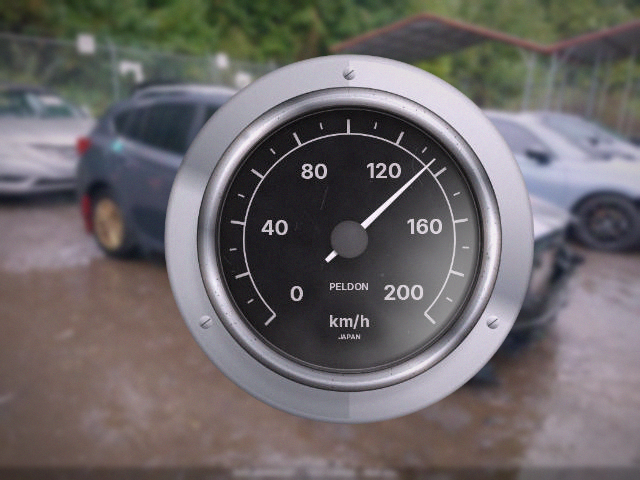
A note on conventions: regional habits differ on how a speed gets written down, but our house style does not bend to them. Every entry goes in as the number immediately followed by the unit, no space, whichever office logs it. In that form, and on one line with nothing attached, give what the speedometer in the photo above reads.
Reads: 135km/h
